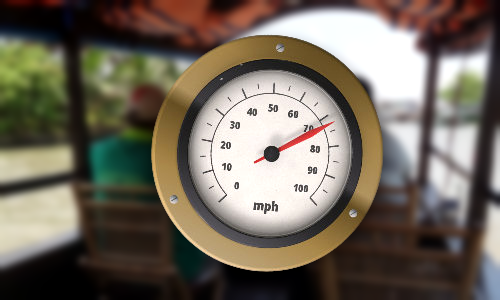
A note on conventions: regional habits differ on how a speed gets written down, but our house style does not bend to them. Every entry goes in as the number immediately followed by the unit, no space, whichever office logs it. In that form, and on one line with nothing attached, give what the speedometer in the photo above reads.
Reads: 72.5mph
